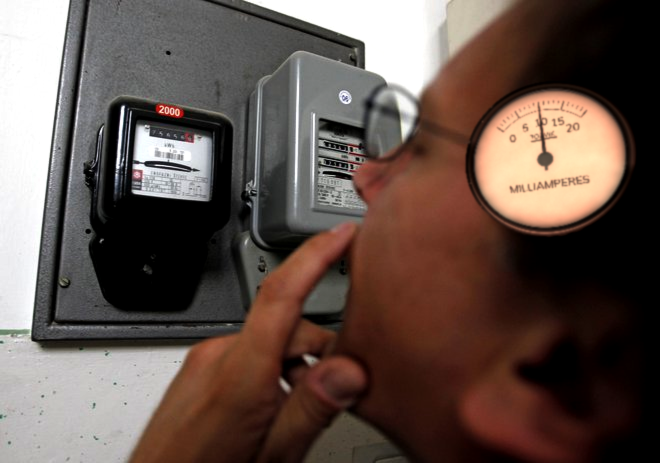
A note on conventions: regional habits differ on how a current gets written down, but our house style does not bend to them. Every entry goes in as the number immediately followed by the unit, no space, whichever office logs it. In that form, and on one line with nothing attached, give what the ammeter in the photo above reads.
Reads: 10mA
